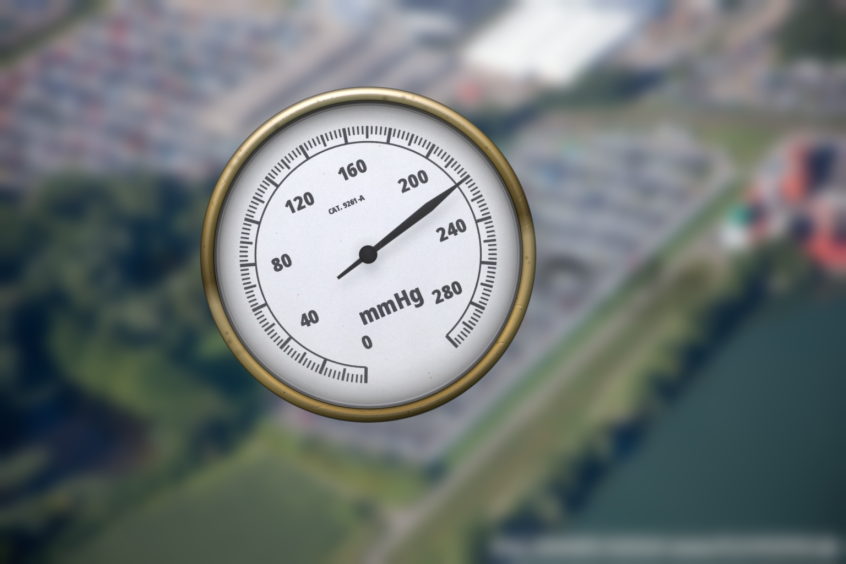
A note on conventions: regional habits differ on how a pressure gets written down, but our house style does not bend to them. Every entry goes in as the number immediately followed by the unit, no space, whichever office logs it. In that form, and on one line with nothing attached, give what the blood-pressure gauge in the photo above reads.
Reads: 220mmHg
